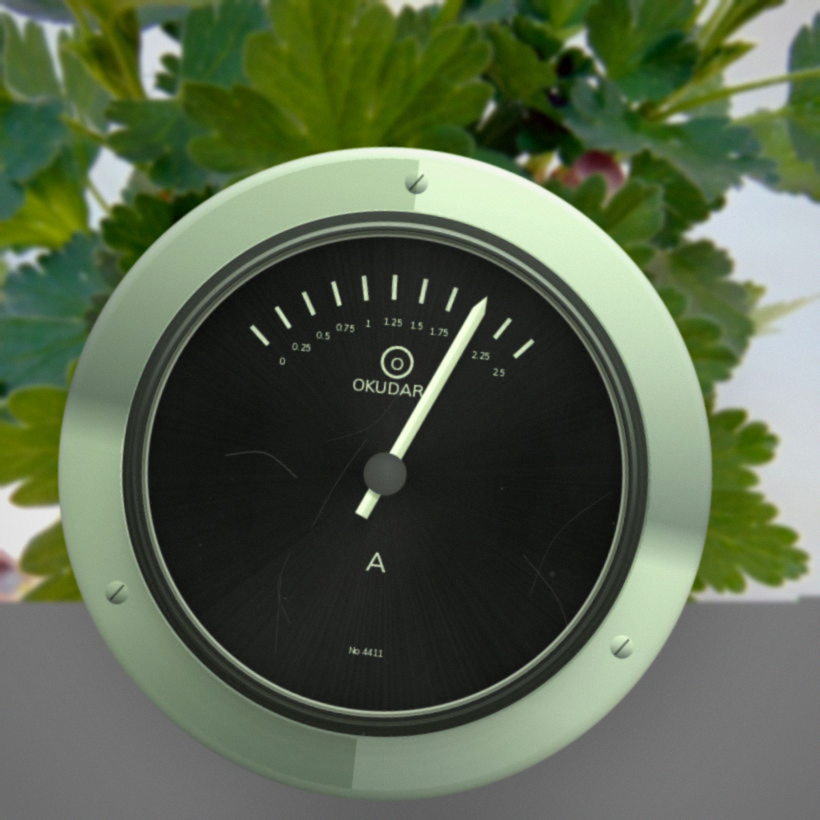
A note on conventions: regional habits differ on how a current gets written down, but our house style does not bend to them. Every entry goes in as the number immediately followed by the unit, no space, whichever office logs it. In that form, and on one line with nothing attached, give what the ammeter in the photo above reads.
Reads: 2A
